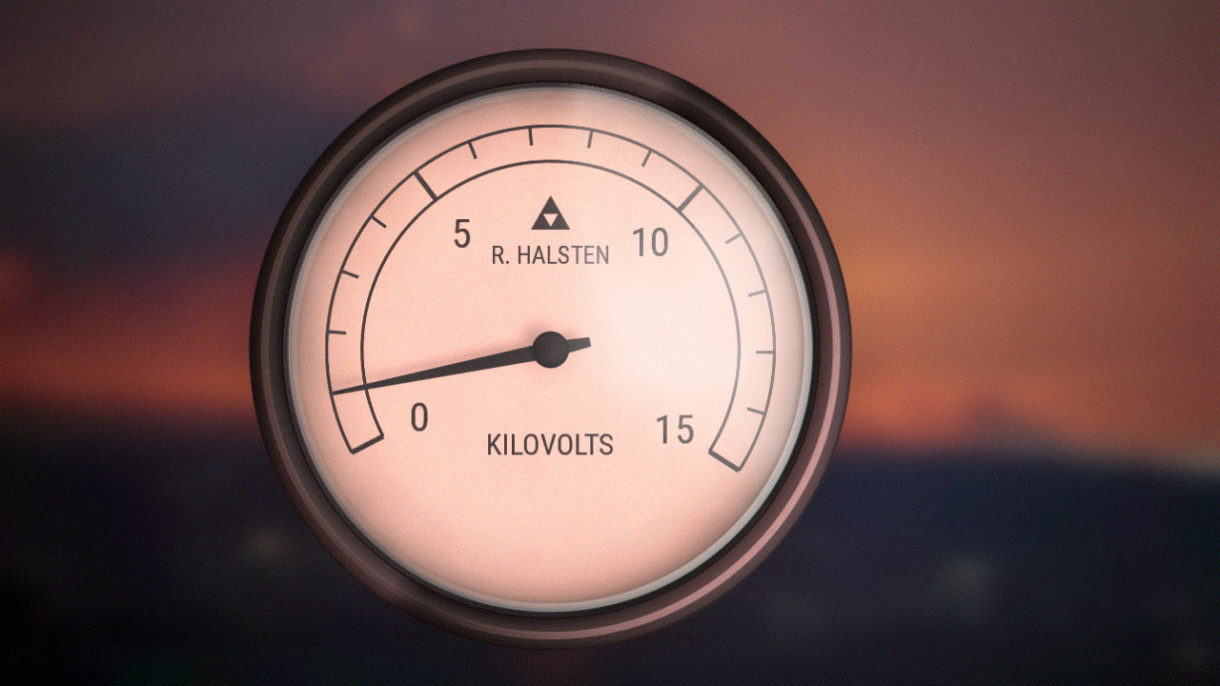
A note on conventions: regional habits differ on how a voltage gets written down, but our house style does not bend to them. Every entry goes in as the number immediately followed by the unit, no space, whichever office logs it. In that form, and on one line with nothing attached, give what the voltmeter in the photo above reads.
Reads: 1kV
